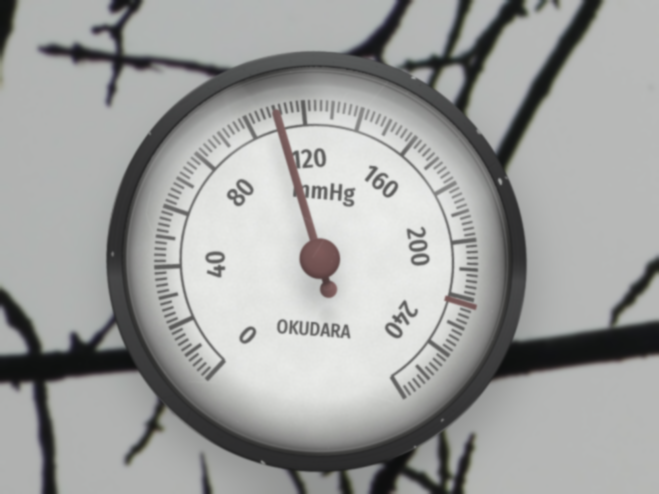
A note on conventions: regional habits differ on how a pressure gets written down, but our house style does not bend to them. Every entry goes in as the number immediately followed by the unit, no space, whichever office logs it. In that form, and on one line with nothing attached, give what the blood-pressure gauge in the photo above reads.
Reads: 110mmHg
